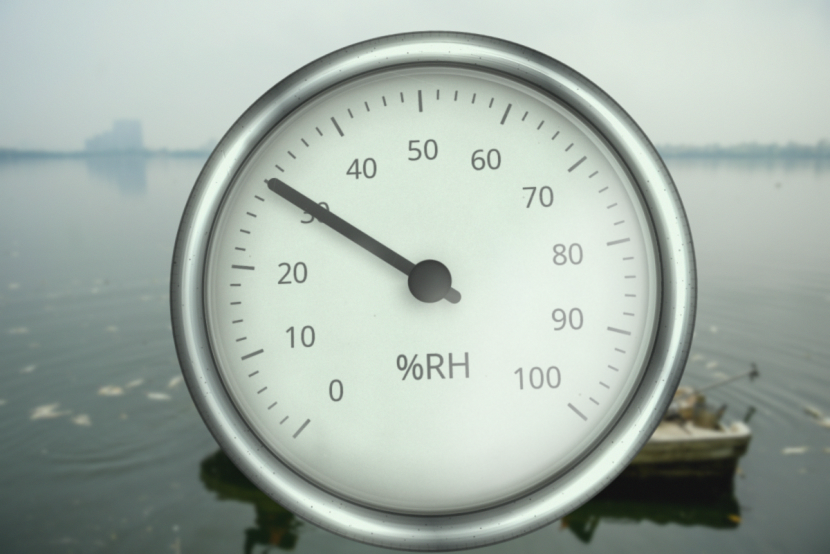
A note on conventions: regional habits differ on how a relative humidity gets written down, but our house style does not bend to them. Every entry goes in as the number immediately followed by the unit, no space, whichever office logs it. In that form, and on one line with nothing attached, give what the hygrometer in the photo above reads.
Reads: 30%
